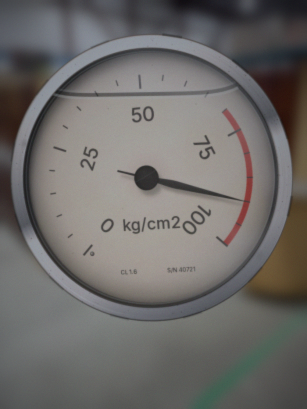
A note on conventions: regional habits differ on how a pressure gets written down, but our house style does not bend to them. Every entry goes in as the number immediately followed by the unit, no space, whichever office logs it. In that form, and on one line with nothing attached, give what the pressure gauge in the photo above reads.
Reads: 90kg/cm²
